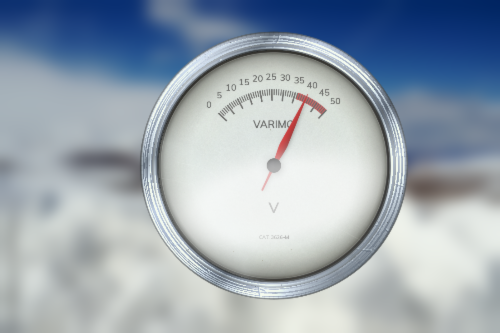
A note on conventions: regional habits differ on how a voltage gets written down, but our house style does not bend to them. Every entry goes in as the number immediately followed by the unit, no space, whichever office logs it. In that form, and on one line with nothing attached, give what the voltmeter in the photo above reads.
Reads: 40V
